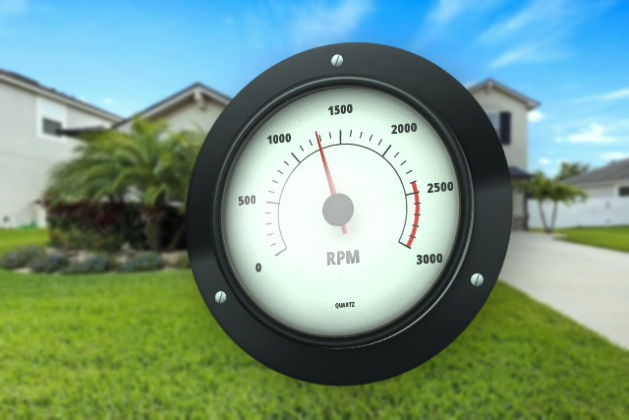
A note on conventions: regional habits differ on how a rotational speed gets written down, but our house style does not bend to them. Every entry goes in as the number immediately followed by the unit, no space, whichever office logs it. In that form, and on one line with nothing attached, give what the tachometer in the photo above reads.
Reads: 1300rpm
